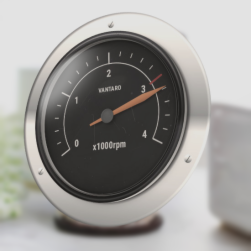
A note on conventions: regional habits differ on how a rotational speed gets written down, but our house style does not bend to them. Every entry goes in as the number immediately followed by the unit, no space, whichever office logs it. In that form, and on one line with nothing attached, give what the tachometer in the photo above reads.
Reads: 3200rpm
